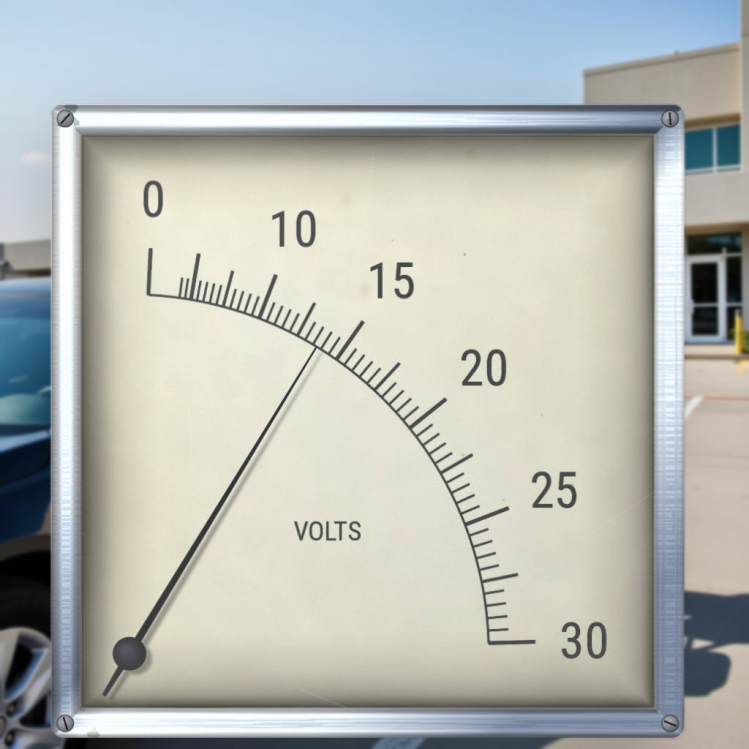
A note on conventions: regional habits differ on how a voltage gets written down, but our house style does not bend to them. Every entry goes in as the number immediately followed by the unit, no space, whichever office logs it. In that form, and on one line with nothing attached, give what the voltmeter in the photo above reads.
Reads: 13.75V
